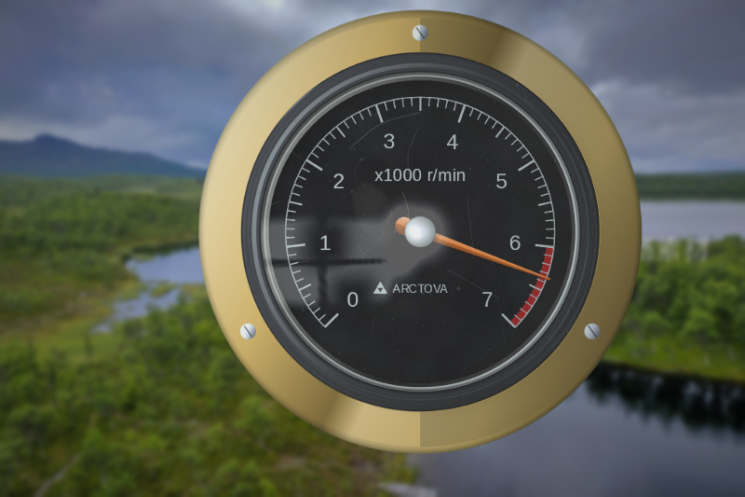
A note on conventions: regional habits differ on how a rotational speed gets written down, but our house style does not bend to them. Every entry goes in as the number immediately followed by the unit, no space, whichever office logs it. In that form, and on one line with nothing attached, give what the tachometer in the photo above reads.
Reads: 6350rpm
